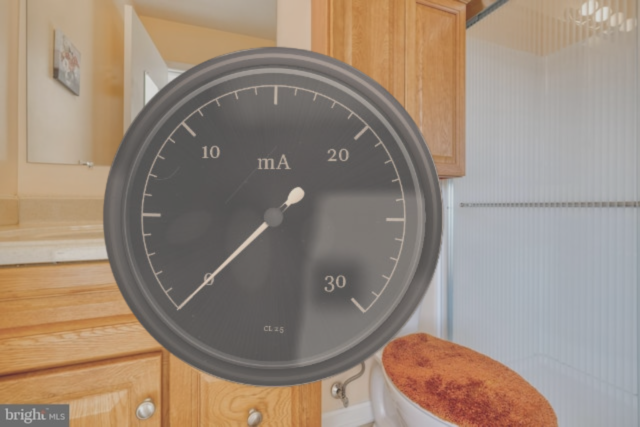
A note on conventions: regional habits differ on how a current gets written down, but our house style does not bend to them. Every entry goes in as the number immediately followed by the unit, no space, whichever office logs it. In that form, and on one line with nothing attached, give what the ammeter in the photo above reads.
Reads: 0mA
